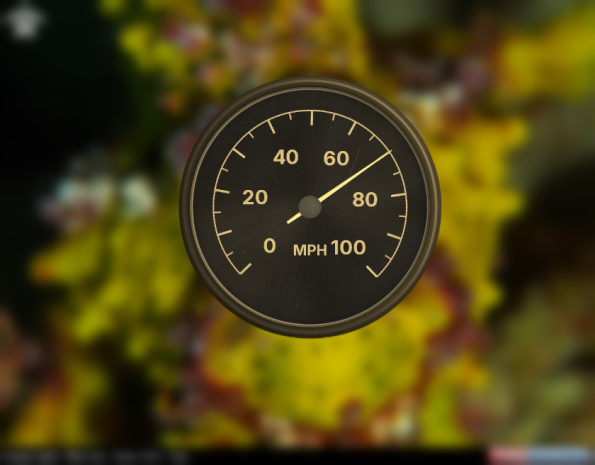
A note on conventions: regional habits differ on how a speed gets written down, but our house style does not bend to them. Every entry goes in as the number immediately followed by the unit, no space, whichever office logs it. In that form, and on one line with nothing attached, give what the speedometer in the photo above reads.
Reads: 70mph
